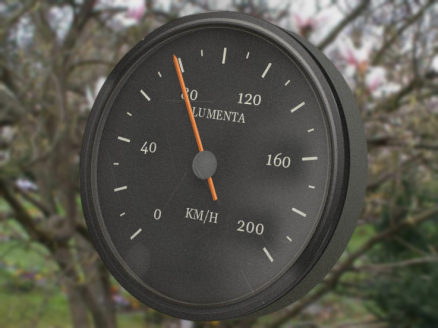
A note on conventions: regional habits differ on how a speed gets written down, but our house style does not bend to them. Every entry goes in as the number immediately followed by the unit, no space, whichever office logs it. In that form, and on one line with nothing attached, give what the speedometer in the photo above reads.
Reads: 80km/h
